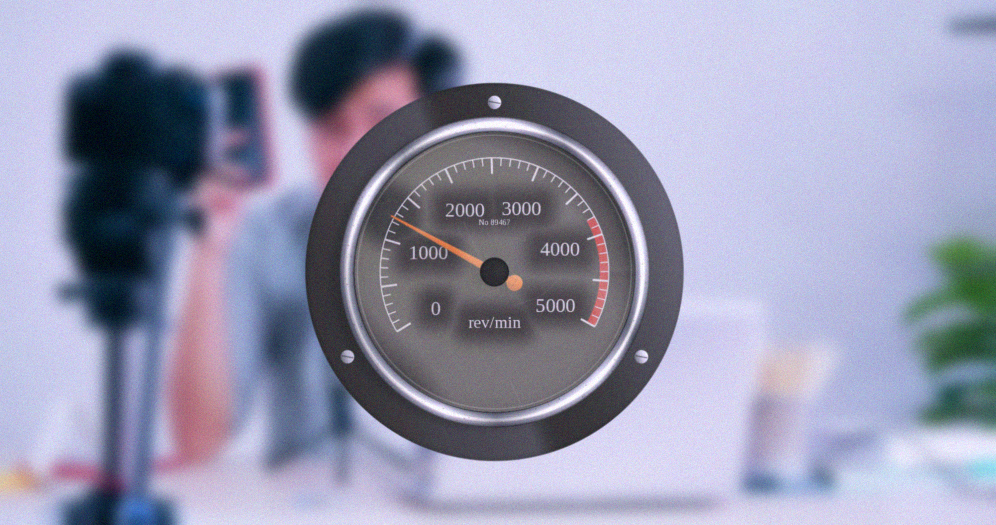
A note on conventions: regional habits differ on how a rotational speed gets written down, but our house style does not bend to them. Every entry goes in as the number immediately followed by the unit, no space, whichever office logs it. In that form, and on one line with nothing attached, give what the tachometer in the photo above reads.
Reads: 1250rpm
